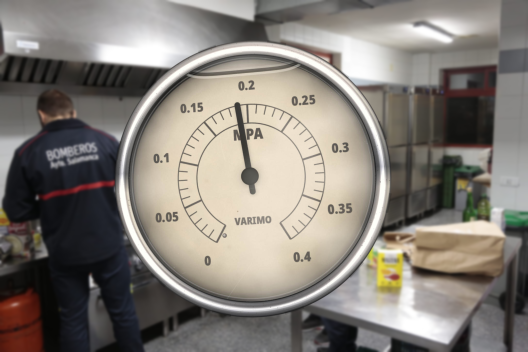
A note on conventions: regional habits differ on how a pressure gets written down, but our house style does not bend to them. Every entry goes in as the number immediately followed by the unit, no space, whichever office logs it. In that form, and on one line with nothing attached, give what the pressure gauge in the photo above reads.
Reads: 0.19MPa
